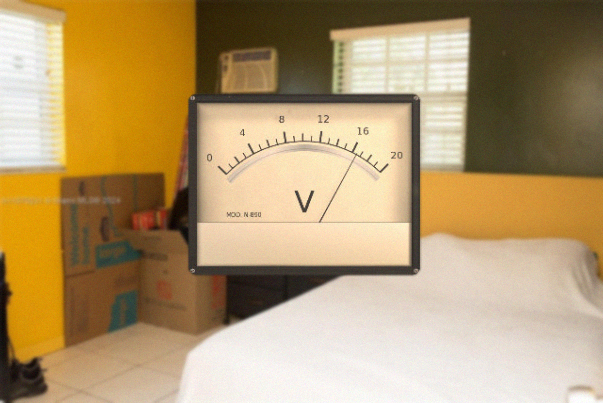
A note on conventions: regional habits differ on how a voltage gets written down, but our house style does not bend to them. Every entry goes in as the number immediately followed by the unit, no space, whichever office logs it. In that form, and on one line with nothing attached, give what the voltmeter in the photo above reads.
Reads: 16.5V
